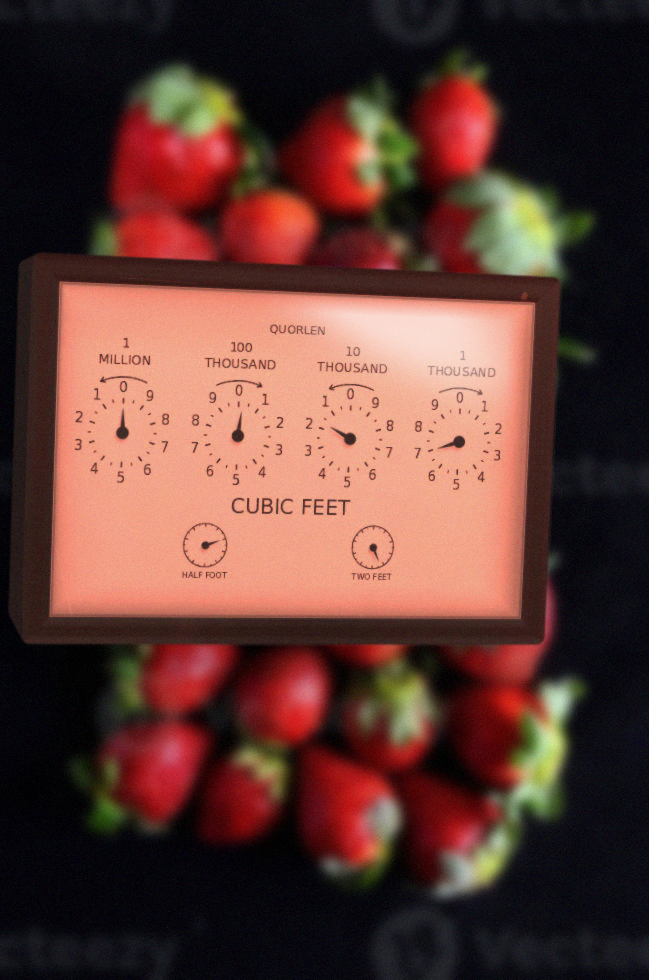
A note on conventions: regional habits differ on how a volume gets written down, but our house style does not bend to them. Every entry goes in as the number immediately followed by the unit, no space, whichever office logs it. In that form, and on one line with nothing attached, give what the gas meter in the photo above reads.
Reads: 1700ft³
